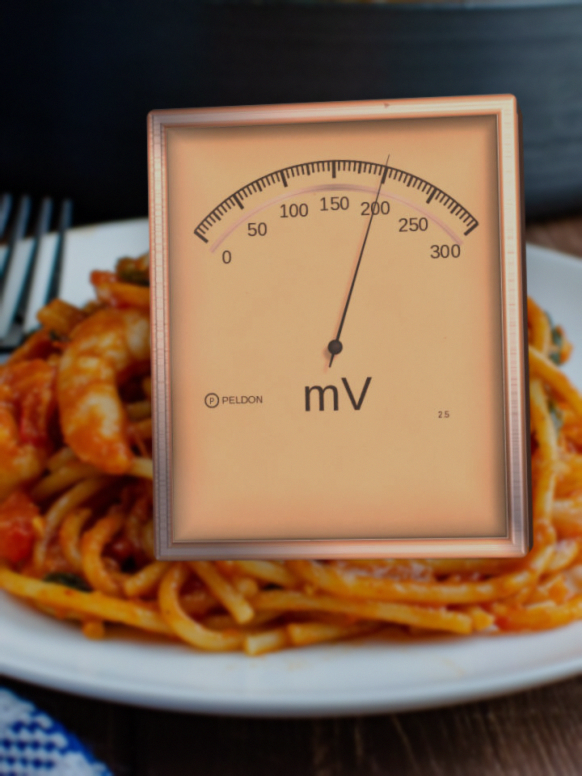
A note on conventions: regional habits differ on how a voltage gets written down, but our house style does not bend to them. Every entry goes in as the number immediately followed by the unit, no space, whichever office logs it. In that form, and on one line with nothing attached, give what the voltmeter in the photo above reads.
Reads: 200mV
